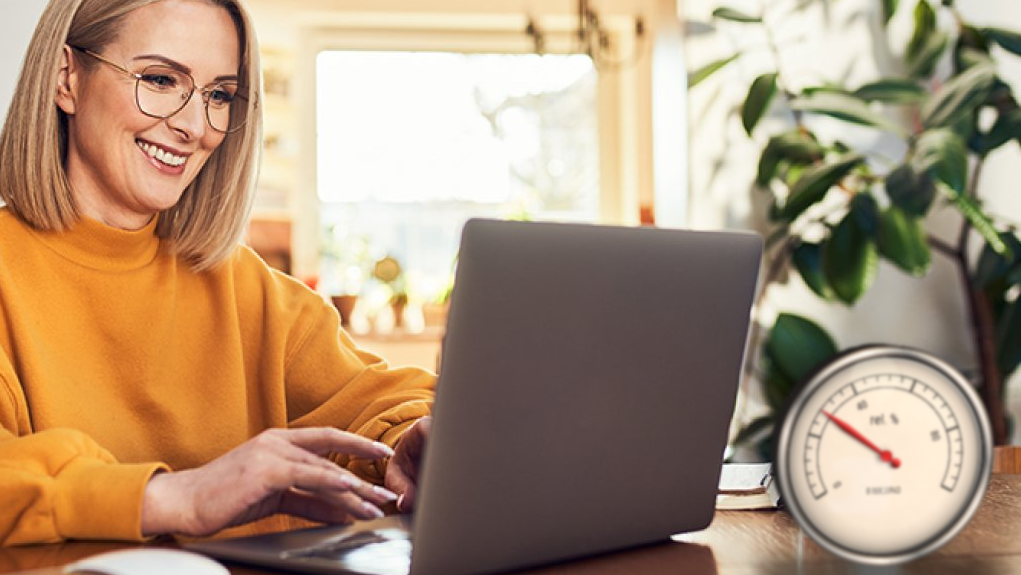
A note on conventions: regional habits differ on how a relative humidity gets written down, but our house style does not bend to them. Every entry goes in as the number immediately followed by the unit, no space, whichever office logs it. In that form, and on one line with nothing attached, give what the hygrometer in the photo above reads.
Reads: 28%
